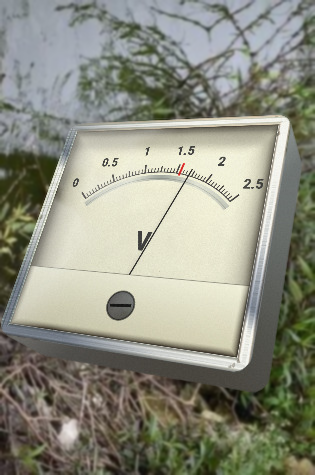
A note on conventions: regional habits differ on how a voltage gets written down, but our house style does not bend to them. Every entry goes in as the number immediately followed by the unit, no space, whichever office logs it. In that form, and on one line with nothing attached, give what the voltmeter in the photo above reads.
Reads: 1.75V
